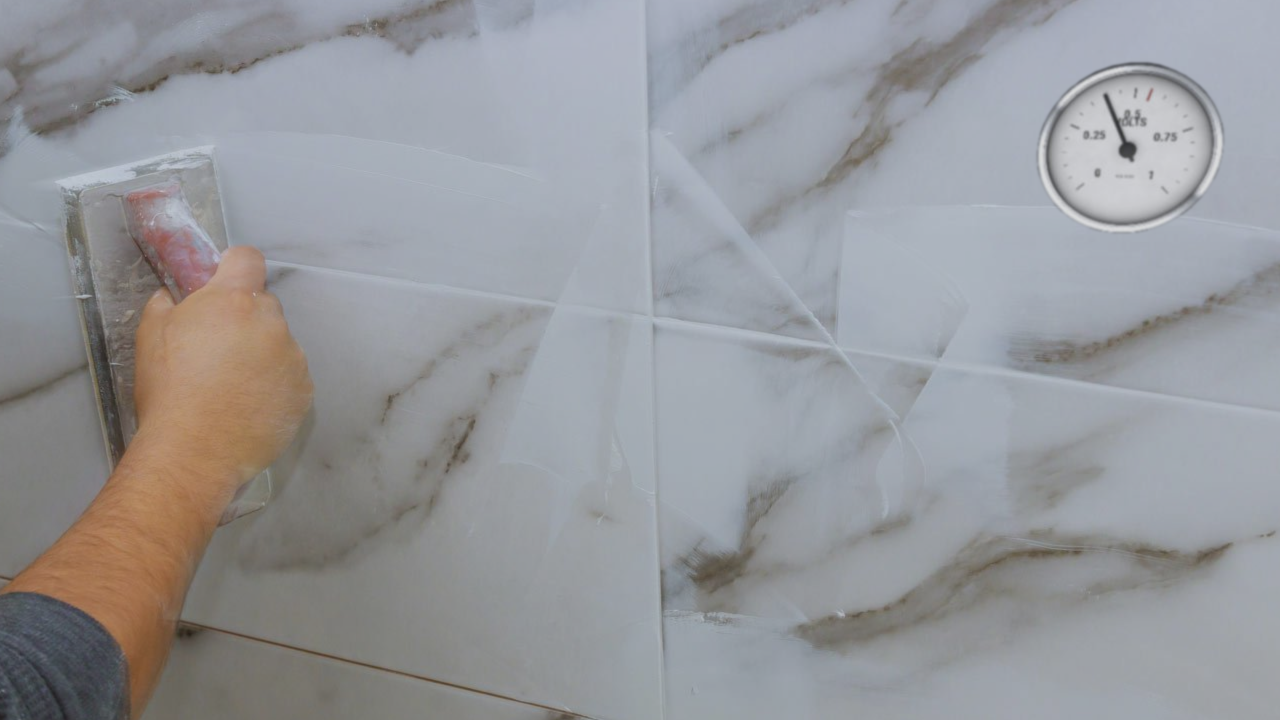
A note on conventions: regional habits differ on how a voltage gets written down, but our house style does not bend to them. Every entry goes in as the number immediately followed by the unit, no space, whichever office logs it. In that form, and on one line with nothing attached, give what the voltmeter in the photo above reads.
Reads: 0.4V
